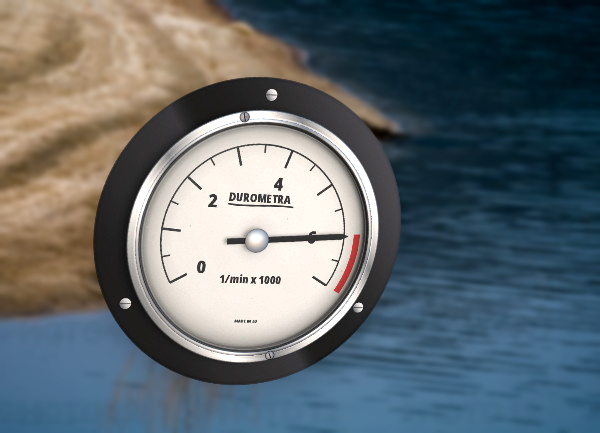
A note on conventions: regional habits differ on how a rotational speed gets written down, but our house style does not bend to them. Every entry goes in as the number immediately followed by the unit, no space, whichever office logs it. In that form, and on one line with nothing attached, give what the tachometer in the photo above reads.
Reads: 6000rpm
